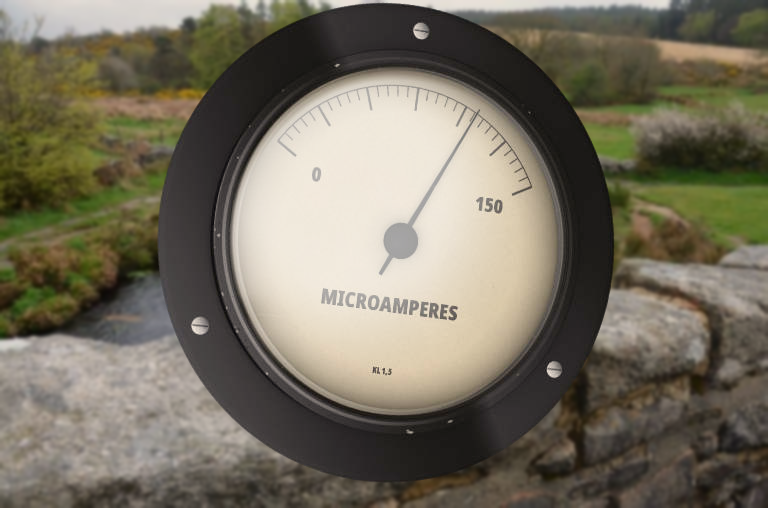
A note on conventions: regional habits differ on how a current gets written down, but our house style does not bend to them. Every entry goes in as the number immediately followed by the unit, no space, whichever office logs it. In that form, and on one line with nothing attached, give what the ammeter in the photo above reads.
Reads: 105µA
